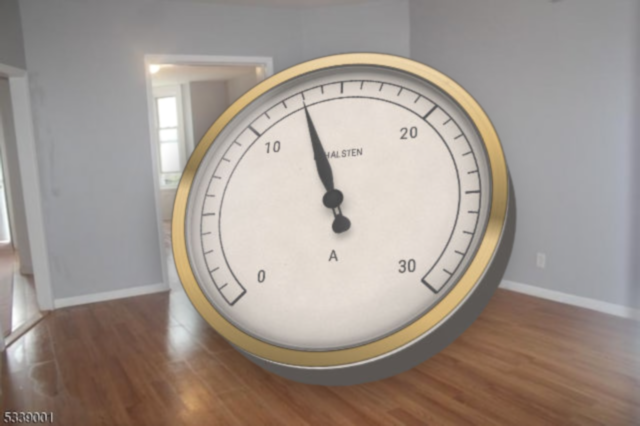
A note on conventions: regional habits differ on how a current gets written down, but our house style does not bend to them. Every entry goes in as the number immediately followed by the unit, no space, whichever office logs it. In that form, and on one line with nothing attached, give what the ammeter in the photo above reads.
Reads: 13A
